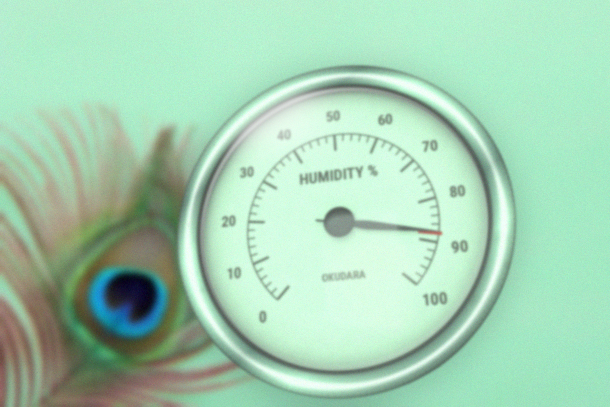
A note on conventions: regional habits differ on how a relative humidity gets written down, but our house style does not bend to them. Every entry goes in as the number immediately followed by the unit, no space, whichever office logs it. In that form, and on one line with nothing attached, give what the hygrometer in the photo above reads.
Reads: 88%
